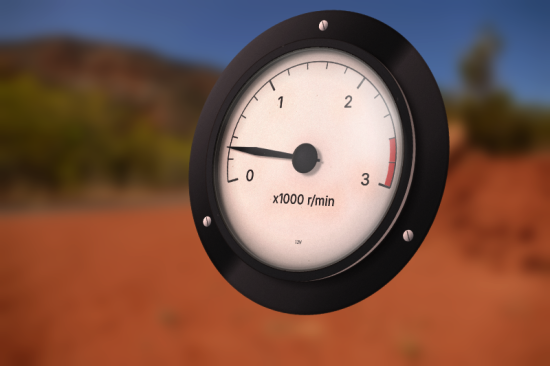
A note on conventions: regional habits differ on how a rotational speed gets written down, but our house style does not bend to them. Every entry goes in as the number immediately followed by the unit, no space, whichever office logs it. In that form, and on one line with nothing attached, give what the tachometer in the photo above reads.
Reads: 300rpm
